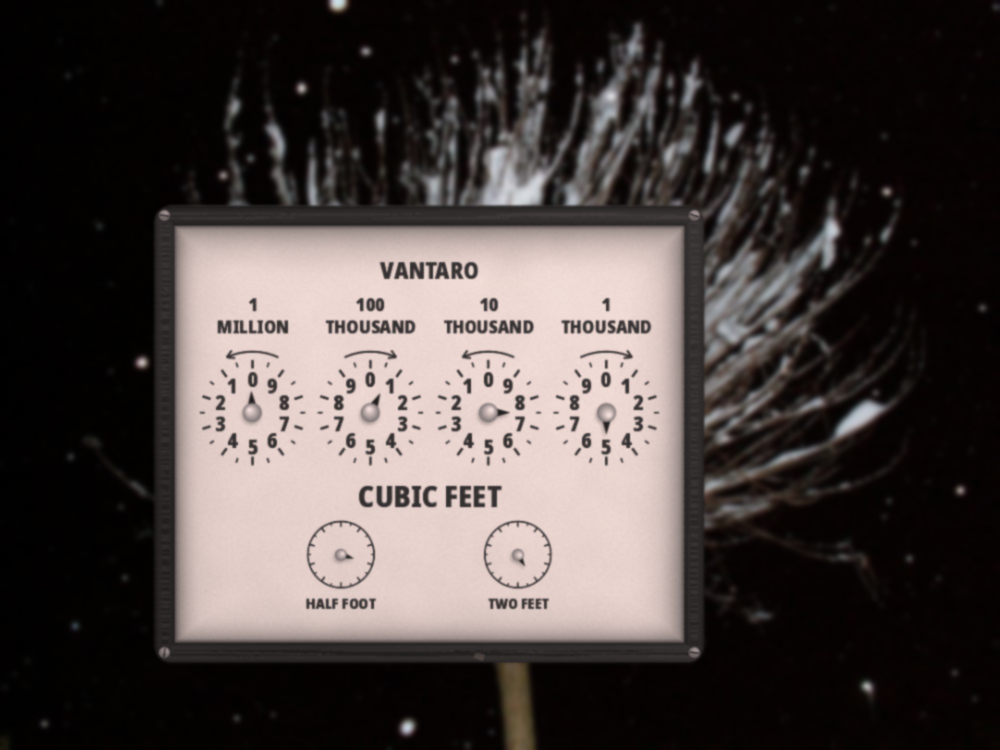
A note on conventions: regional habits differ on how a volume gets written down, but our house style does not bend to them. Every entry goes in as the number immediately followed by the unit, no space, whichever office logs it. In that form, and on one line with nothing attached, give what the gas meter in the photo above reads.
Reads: 7500ft³
